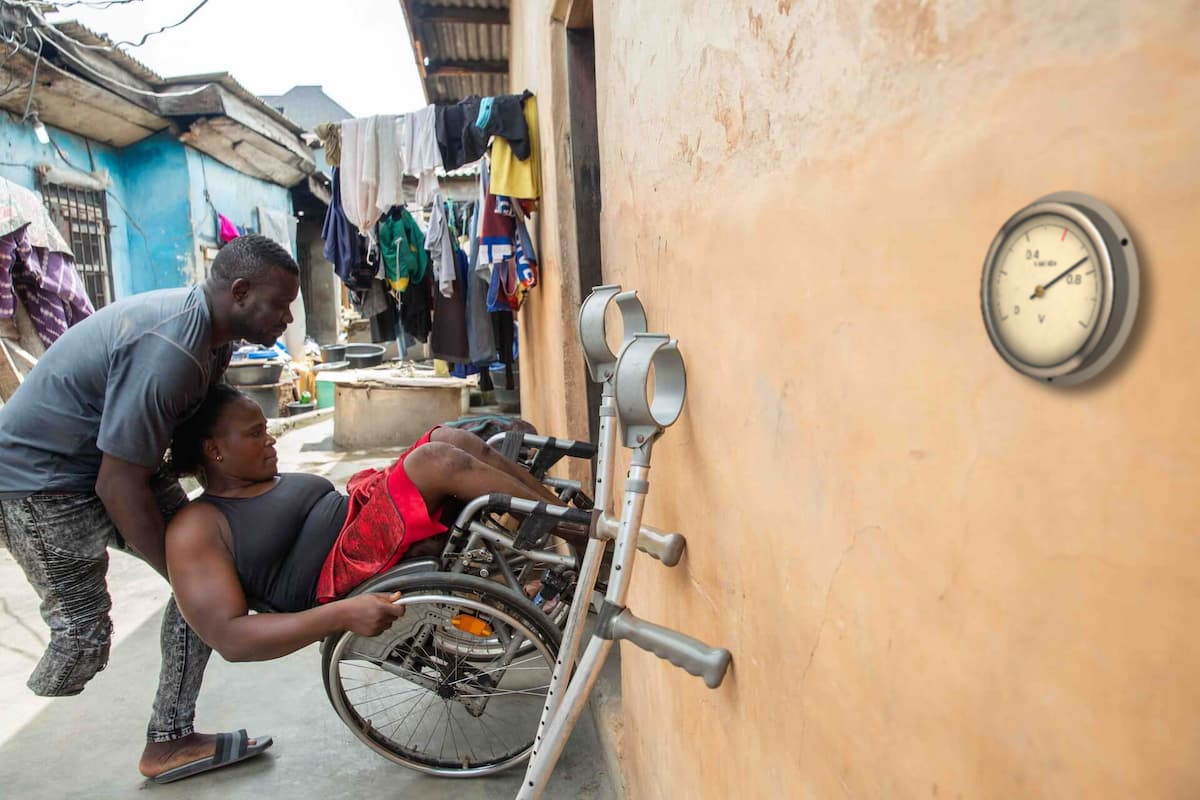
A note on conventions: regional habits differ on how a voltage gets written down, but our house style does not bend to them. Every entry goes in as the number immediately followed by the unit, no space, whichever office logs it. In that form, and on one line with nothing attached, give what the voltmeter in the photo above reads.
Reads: 0.75V
